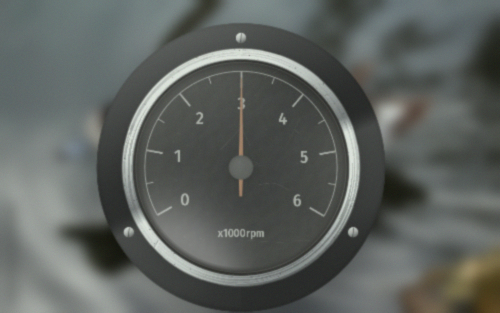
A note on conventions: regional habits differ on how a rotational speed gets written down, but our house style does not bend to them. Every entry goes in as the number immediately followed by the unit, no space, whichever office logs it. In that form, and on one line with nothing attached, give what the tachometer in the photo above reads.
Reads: 3000rpm
